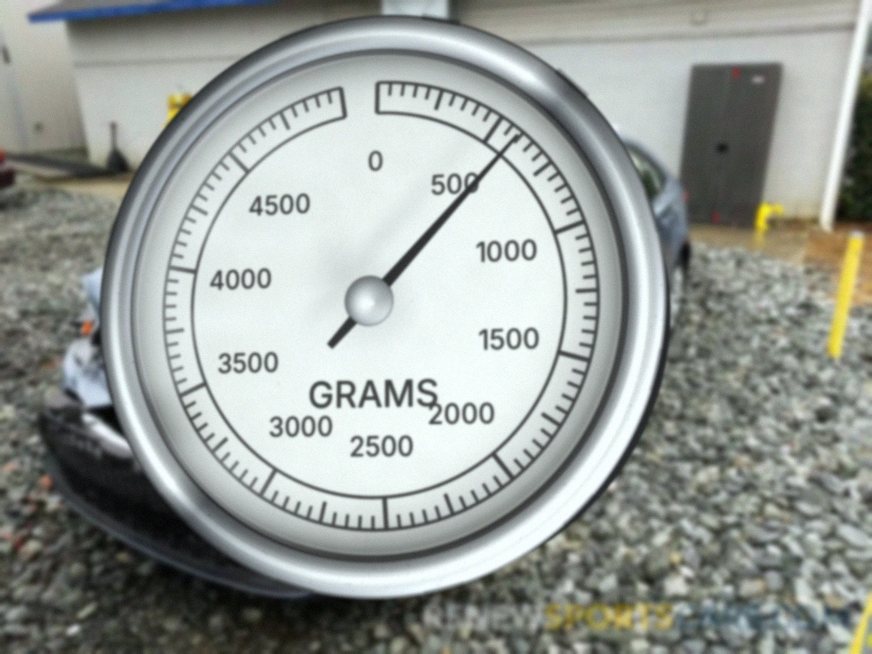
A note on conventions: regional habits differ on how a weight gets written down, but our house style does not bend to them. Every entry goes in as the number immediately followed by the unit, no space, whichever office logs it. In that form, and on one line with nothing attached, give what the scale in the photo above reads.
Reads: 600g
